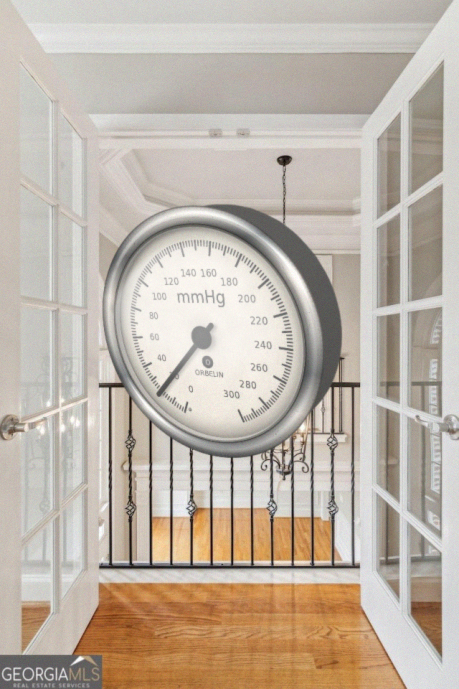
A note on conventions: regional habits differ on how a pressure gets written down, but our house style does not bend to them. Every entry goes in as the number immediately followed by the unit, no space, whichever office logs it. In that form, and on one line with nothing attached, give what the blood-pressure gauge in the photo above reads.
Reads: 20mmHg
